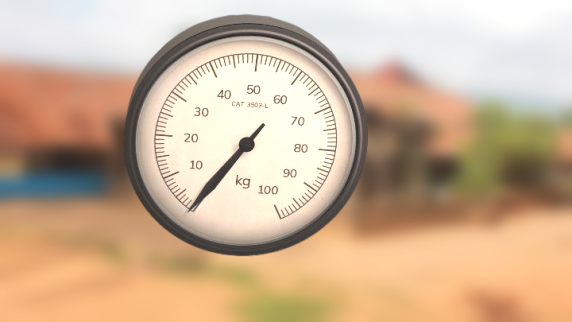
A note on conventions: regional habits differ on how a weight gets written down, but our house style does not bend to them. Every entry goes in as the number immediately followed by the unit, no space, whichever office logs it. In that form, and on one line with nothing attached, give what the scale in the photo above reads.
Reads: 1kg
